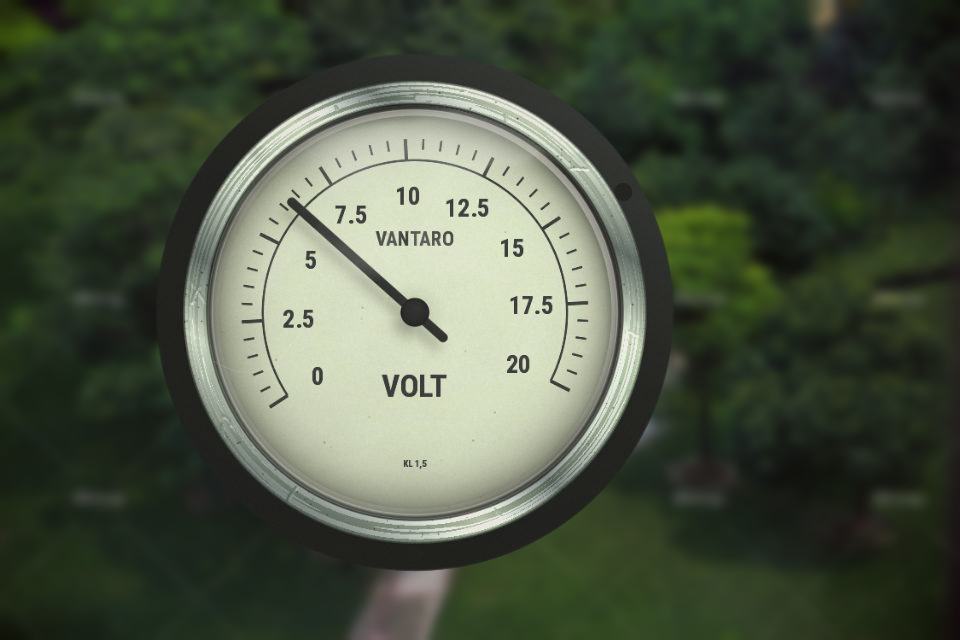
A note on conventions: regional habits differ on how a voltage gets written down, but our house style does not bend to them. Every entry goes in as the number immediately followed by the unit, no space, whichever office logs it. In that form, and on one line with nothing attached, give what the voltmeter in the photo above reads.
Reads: 6.25V
